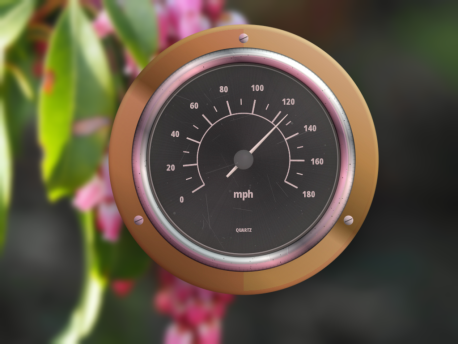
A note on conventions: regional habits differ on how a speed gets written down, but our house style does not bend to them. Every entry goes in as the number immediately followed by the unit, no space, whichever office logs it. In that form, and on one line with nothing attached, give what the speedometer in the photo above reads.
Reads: 125mph
